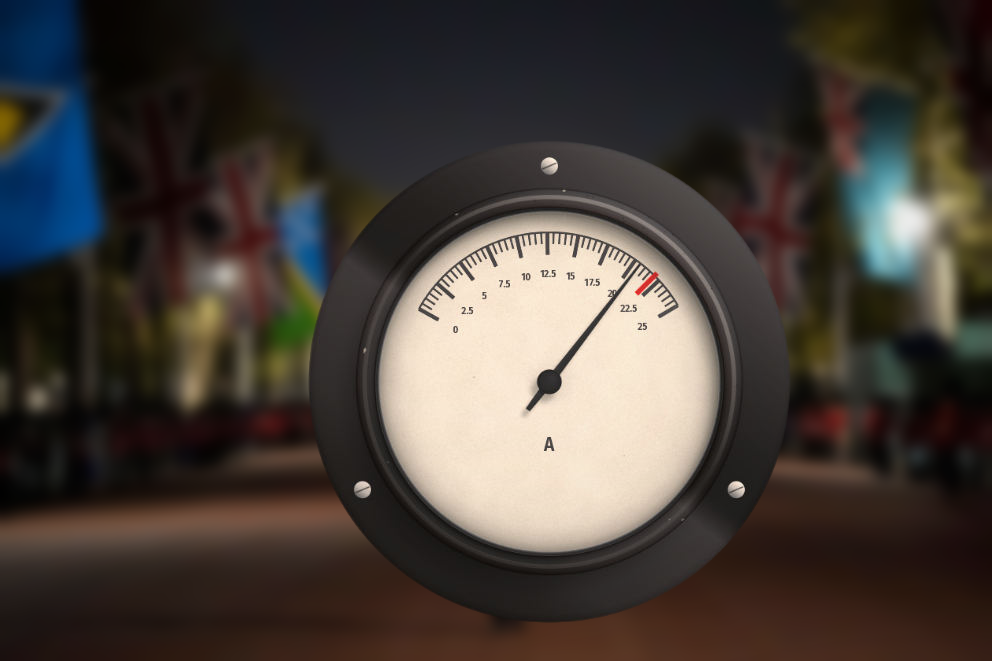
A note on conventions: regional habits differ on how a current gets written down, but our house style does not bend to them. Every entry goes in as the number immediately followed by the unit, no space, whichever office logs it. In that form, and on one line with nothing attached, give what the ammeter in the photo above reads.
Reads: 20.5A
